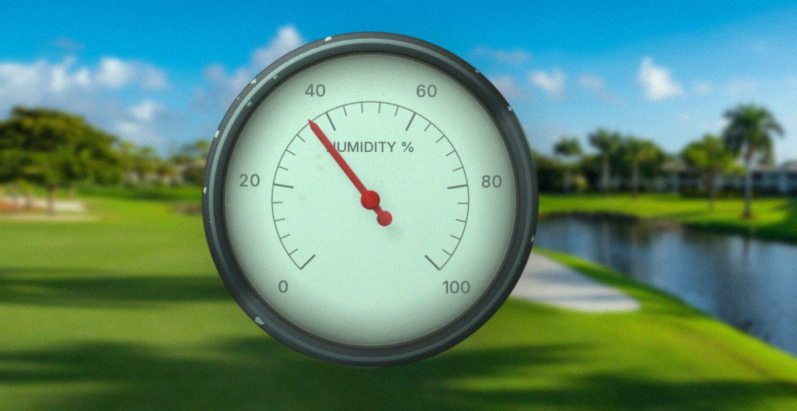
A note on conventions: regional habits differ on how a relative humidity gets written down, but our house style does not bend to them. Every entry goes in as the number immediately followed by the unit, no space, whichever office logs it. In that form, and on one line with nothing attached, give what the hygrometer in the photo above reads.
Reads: 36%
